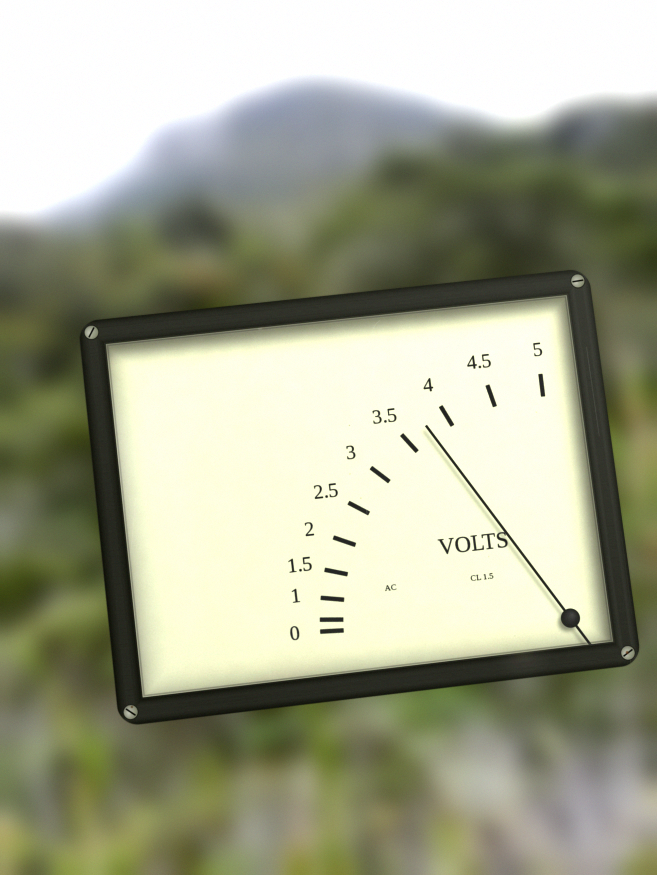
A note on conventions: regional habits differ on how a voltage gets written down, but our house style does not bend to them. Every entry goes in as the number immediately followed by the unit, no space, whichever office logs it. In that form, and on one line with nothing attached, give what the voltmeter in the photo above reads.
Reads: 3.75V
